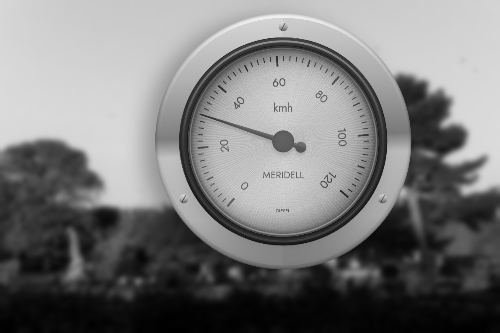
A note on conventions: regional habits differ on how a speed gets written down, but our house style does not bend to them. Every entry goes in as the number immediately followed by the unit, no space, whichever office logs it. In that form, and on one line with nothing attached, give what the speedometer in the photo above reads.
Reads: 30km/h
